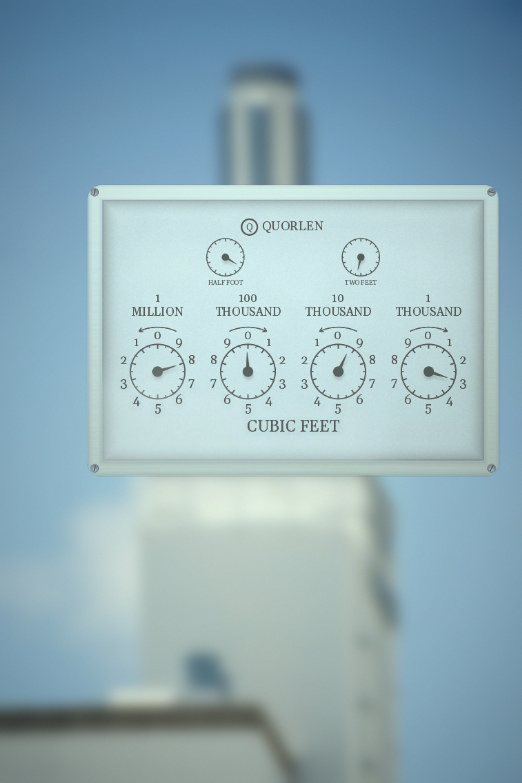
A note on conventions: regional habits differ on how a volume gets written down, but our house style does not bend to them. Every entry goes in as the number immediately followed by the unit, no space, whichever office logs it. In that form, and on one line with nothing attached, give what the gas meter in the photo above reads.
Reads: 799300ft³
